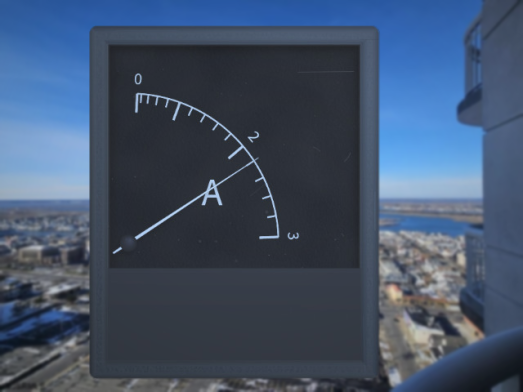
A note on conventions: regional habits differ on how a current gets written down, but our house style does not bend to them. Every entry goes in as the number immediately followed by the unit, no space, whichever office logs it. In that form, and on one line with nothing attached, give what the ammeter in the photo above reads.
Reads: 2.2A
